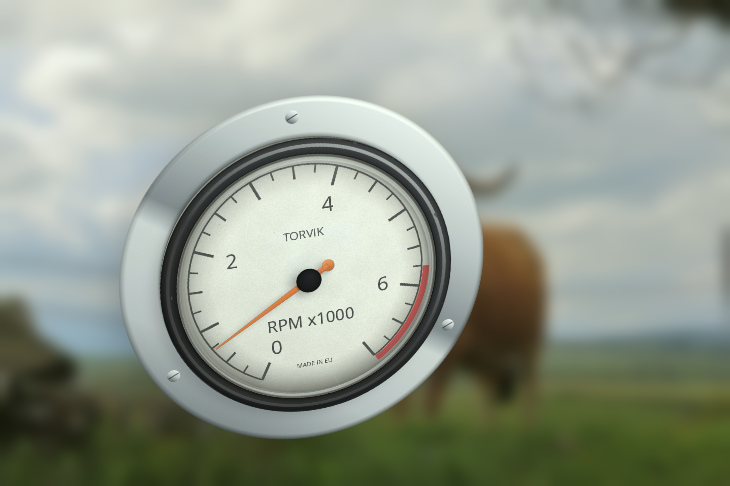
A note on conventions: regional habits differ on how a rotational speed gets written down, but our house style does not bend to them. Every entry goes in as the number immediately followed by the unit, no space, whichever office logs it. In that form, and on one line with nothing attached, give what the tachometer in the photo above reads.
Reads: 750rpm
